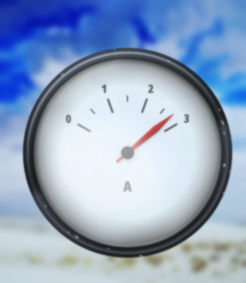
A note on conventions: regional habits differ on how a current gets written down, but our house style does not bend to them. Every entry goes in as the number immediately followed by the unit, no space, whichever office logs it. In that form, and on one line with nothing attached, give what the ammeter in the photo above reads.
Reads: 2.75A
